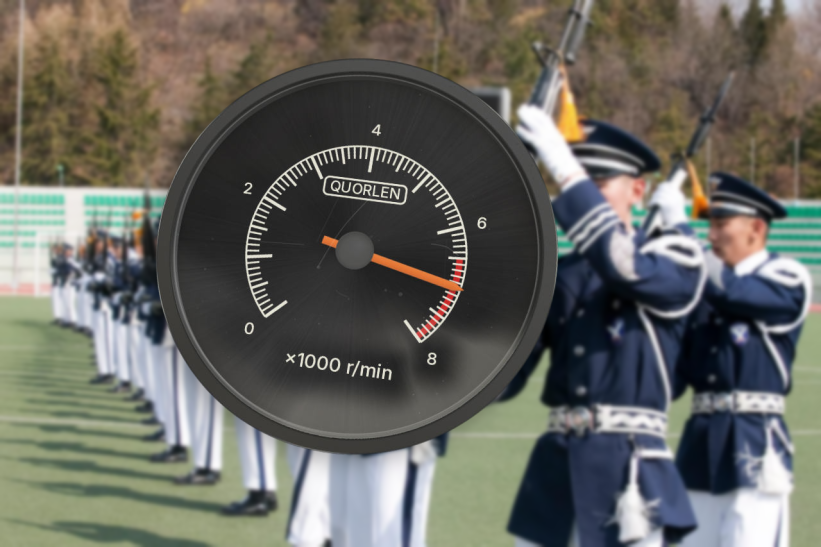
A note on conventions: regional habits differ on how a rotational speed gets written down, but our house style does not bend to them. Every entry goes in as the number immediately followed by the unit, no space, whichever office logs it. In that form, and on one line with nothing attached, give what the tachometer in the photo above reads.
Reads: 7000rpm
